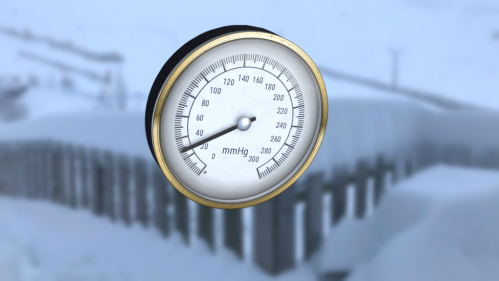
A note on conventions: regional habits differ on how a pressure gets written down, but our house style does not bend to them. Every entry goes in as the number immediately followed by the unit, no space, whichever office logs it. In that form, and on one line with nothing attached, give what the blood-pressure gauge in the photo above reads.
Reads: 30mmHg
